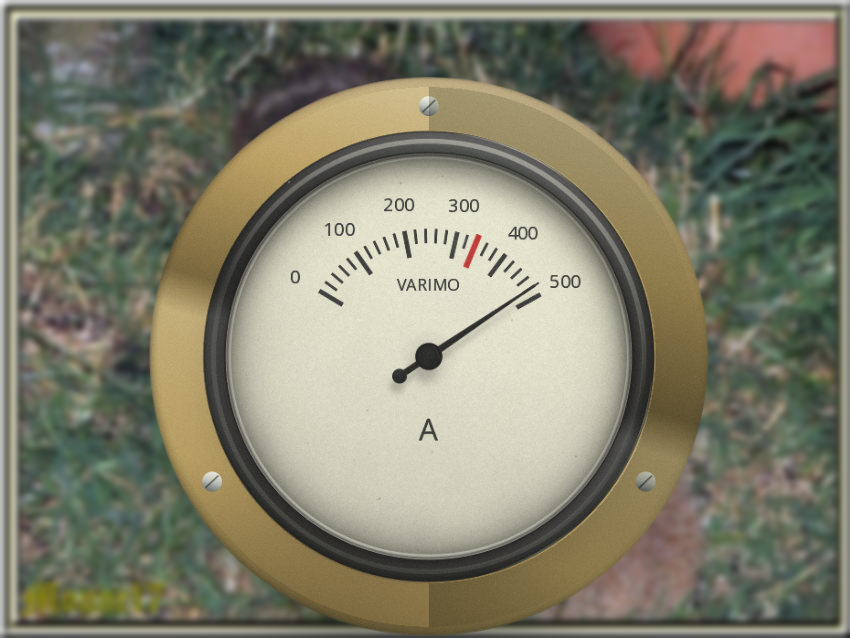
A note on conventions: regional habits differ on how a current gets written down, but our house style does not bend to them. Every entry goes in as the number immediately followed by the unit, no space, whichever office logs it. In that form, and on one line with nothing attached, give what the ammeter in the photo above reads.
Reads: 480A
